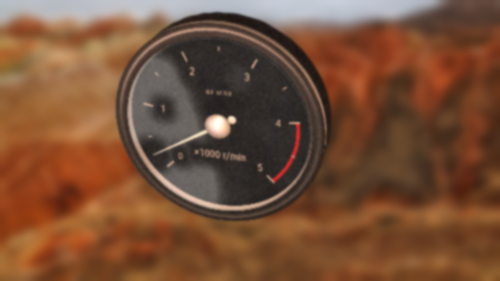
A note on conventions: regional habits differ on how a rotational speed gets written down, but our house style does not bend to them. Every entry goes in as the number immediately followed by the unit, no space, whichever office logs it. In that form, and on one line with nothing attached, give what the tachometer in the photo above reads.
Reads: 250rpm
